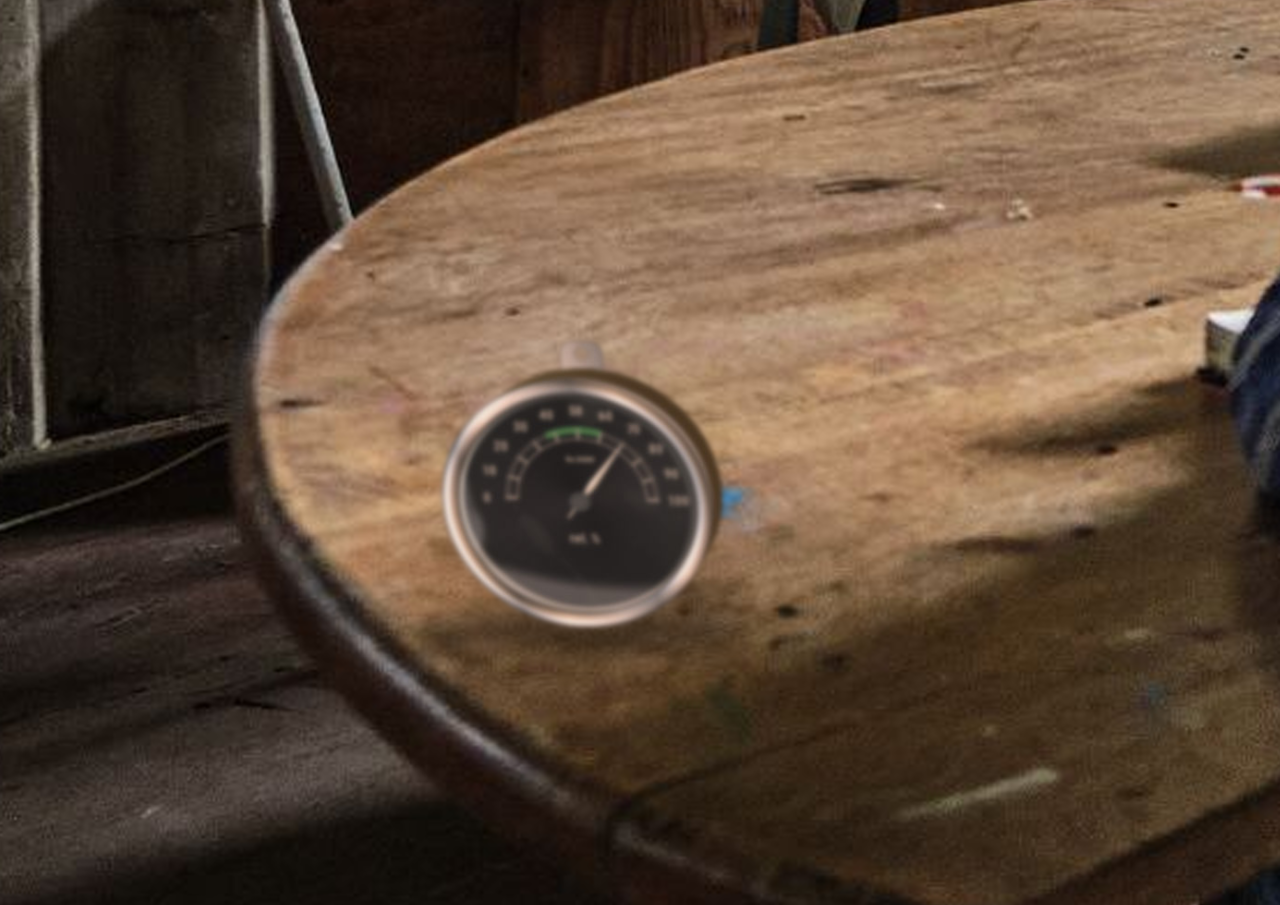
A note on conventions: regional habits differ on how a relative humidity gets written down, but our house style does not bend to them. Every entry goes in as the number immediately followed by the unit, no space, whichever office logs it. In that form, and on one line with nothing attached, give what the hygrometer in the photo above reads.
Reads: 70%
